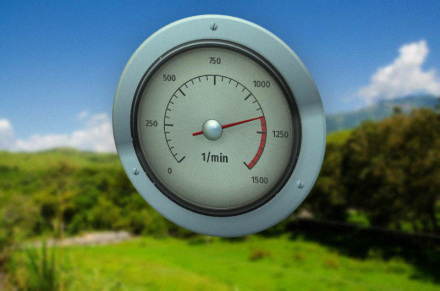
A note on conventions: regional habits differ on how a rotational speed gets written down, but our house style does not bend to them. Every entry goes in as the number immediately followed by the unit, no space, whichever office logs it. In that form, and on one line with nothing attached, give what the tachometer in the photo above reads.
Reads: 1150rpm
